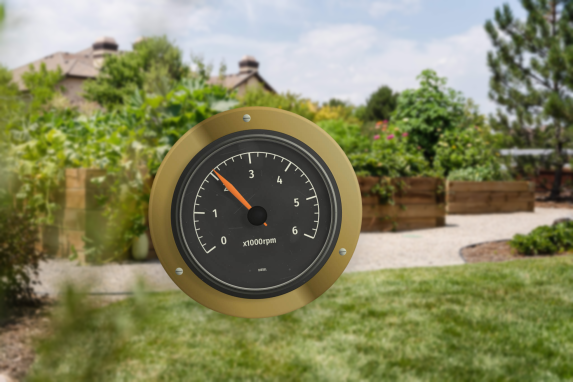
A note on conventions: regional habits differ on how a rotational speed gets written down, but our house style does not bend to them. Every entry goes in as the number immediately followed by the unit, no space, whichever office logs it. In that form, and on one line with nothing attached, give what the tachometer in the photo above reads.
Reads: 2100rpm
